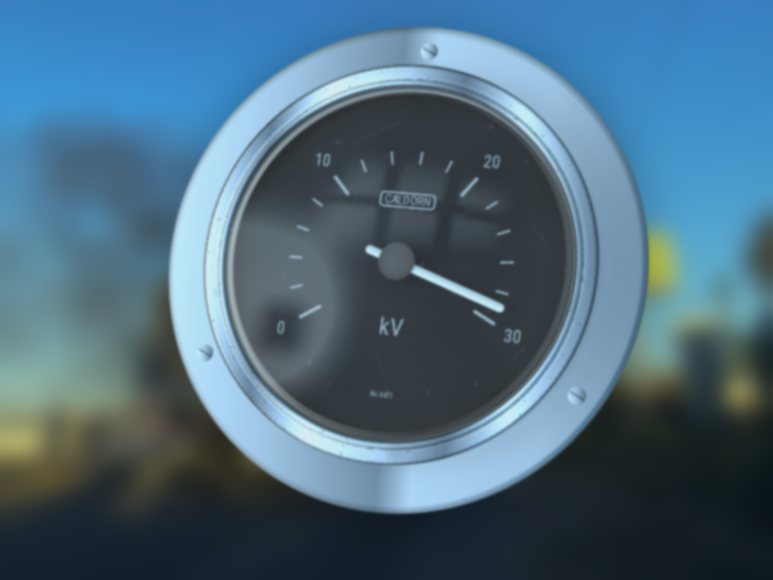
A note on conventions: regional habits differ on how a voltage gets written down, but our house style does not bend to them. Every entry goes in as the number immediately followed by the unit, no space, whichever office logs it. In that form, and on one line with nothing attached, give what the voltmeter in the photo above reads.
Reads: 29kV
